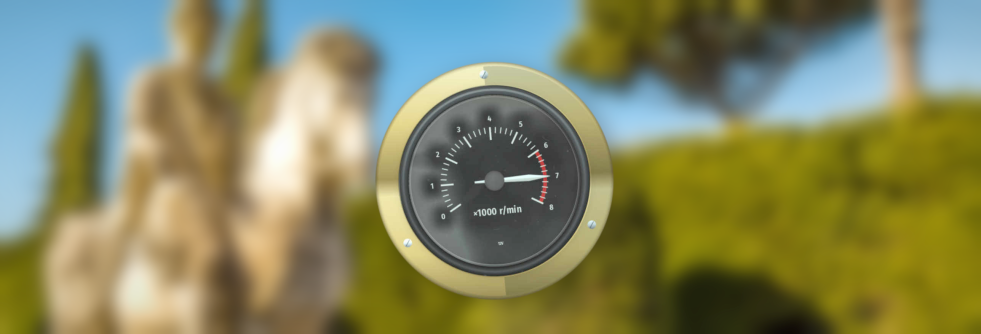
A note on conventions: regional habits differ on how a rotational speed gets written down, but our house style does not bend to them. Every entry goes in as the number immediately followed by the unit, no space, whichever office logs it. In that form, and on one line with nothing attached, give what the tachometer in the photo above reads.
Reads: 7000rpm
